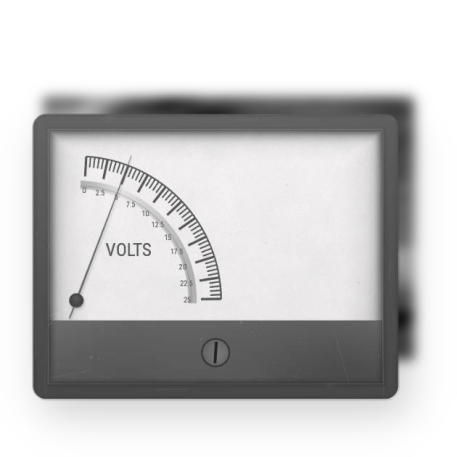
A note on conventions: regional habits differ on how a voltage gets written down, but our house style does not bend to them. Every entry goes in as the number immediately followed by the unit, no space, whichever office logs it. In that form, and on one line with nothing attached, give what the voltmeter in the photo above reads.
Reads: 5V
